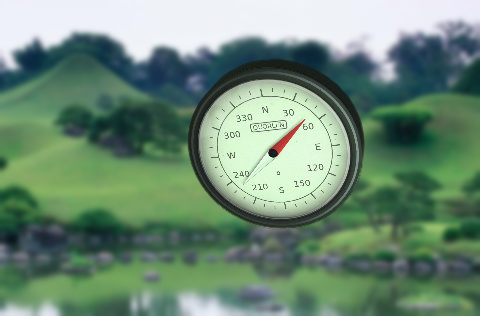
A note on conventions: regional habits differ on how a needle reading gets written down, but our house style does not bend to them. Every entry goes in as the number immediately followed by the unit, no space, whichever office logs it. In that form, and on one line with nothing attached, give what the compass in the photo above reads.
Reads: 50°
